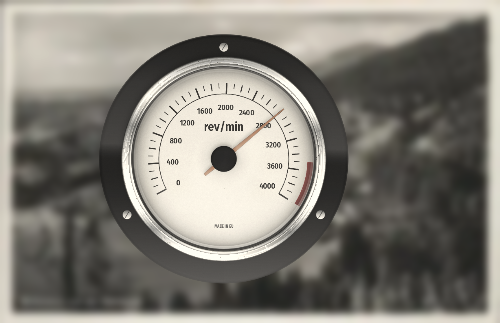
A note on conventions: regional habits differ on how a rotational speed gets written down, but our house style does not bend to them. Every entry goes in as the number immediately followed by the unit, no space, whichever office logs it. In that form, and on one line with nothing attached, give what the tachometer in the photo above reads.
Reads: 2800rpm
